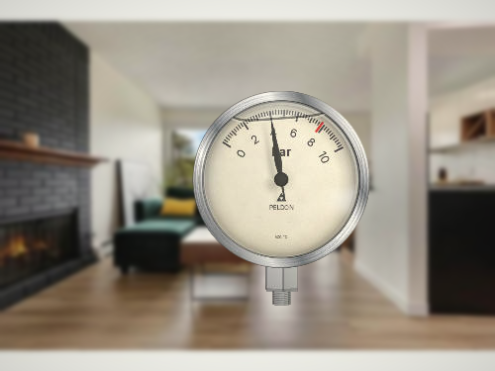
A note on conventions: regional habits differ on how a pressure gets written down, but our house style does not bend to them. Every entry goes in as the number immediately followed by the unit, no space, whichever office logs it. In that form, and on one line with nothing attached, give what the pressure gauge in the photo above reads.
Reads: 4bar
